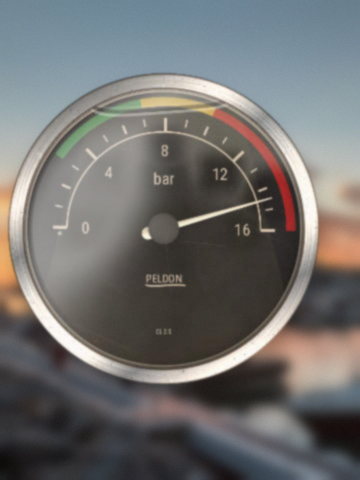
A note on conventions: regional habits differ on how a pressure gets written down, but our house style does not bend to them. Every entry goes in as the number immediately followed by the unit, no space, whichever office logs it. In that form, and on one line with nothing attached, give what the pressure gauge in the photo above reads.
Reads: 14.5bar
